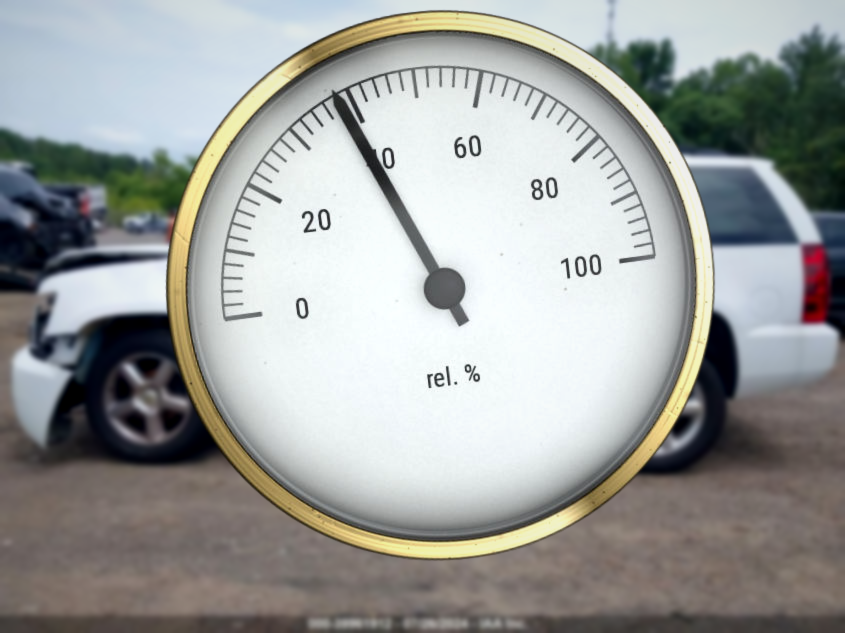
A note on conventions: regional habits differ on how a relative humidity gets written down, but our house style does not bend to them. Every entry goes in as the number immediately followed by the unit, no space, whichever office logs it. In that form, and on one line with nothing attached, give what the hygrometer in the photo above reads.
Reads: 38%
